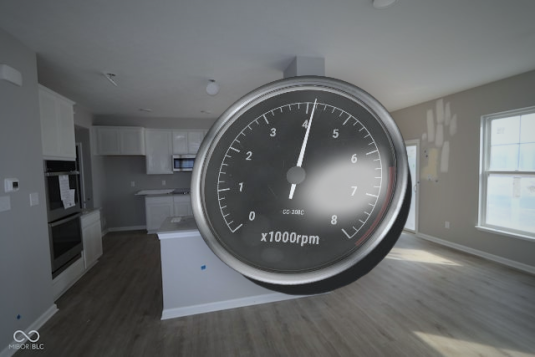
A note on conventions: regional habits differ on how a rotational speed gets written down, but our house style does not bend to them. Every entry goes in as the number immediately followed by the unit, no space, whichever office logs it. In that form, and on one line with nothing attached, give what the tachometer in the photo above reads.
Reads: 4200rpm
